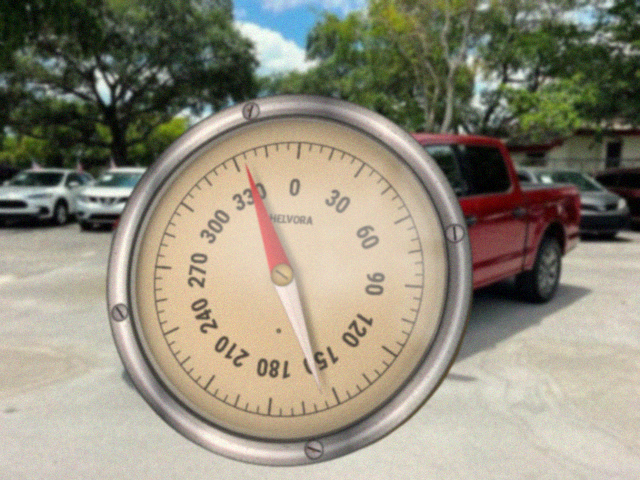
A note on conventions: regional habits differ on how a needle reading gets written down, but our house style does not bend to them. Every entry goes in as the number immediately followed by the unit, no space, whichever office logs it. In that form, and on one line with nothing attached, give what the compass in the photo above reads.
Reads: 335°
